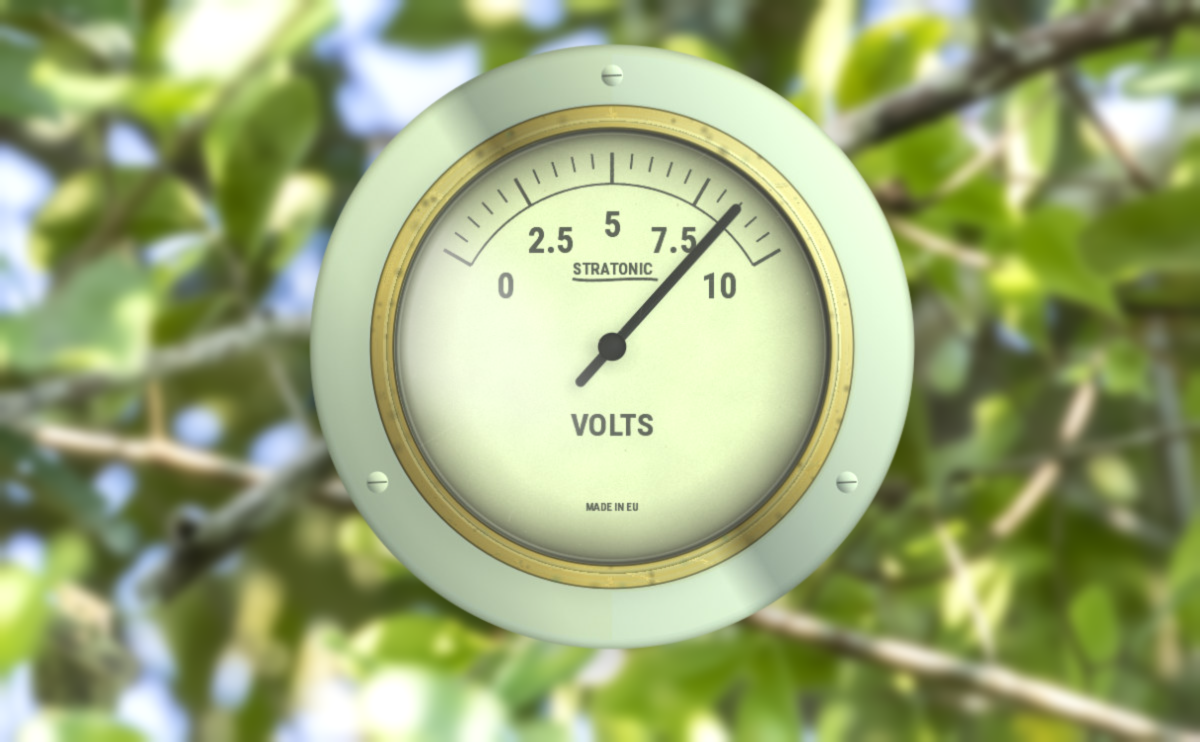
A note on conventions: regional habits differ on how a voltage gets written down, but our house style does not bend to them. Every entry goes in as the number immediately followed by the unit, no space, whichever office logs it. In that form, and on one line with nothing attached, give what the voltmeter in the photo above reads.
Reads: 8.5V
